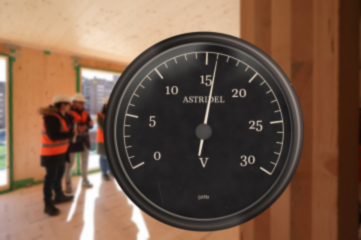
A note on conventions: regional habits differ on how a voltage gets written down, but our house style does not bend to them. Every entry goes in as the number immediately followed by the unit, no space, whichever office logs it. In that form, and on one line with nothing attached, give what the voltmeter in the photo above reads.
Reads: 16V
